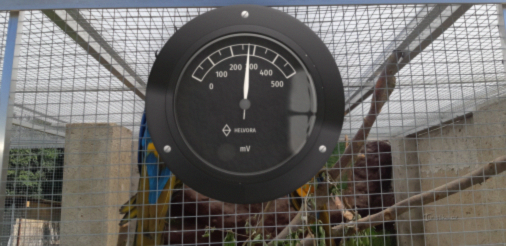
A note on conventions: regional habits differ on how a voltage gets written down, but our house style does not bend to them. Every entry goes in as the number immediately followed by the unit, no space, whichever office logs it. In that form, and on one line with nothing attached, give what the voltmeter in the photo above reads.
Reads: 275mV
